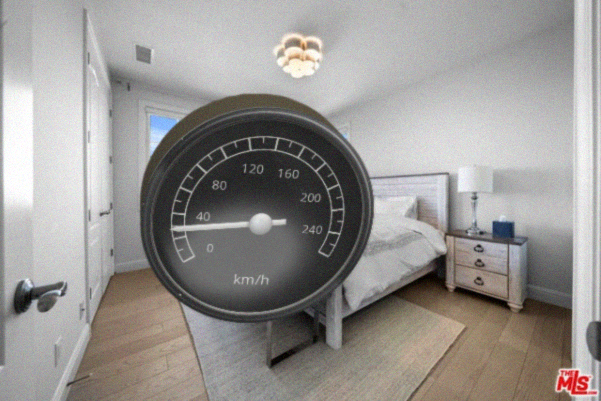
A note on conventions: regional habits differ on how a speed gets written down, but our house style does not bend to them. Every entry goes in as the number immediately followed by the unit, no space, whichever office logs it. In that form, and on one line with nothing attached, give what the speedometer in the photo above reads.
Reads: 30km/h
